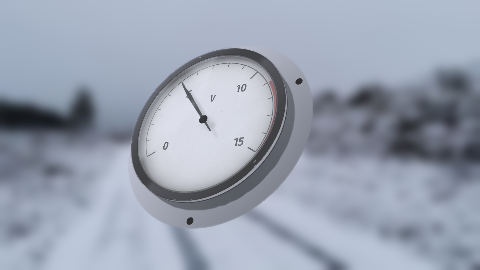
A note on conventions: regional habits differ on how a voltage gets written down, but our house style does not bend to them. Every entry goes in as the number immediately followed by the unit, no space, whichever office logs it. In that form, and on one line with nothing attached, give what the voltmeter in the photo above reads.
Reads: 5V
